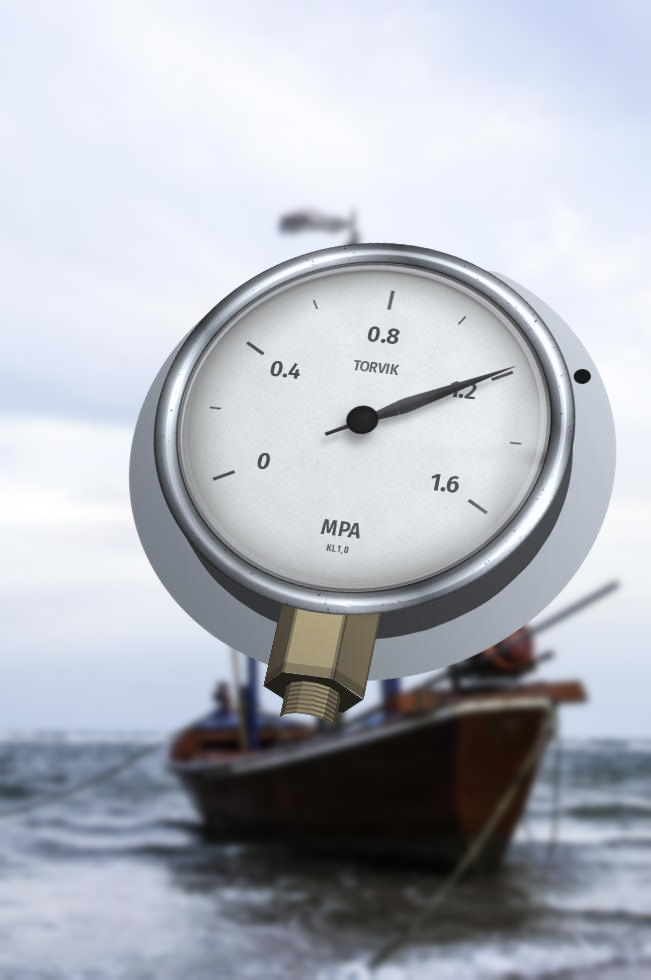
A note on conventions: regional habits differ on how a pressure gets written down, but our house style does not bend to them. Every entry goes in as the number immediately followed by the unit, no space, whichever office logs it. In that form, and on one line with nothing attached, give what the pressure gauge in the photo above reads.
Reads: 1.2MPa
